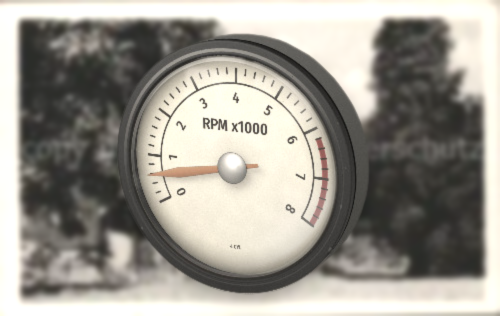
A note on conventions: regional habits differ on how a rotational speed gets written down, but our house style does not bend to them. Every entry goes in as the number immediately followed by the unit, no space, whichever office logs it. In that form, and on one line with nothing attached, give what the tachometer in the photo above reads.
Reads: 600rpm
